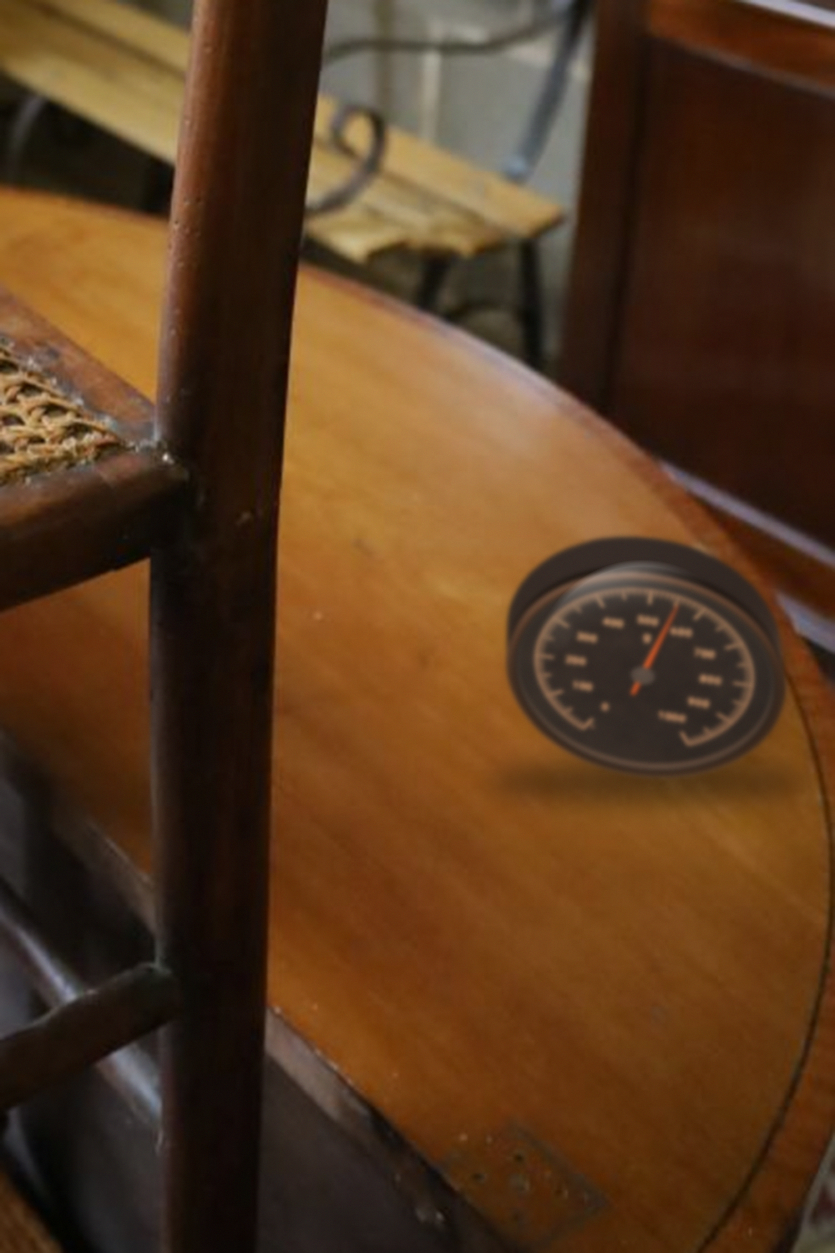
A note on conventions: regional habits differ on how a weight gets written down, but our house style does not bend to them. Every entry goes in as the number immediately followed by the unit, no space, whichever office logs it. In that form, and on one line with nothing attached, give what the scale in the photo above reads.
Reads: 550g
